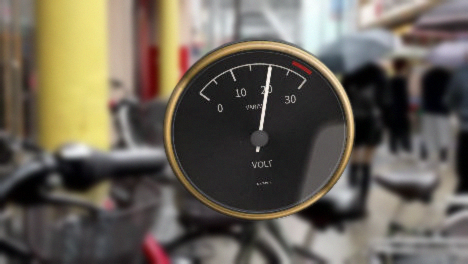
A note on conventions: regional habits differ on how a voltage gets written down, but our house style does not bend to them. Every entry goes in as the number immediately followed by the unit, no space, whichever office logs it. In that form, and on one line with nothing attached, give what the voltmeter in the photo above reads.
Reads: 20V
